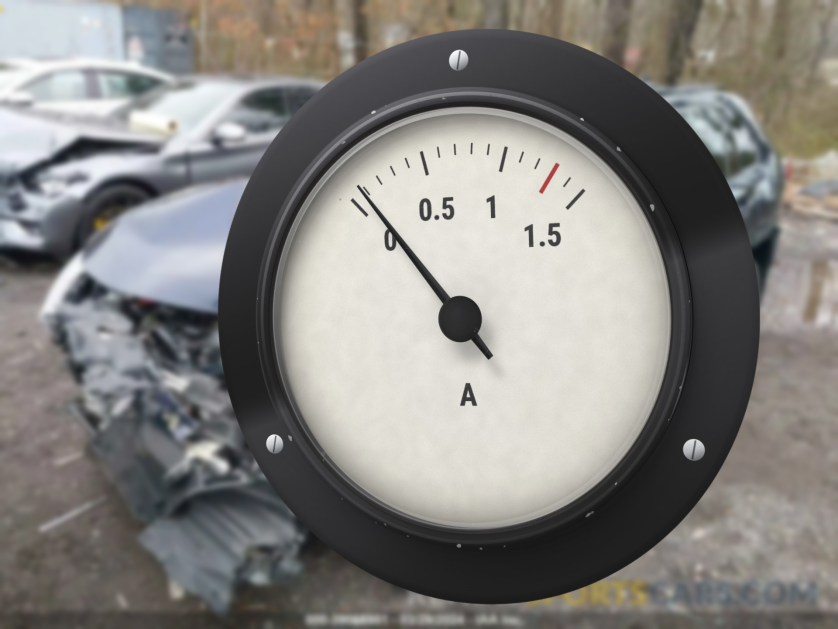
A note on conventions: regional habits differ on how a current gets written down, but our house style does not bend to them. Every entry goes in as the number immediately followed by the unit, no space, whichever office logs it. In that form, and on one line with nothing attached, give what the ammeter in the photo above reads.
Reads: 0.1A
